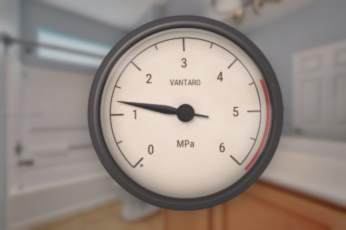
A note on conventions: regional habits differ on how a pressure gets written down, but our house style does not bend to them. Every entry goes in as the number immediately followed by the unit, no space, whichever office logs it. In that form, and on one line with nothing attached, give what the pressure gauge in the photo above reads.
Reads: 1.25MPa
